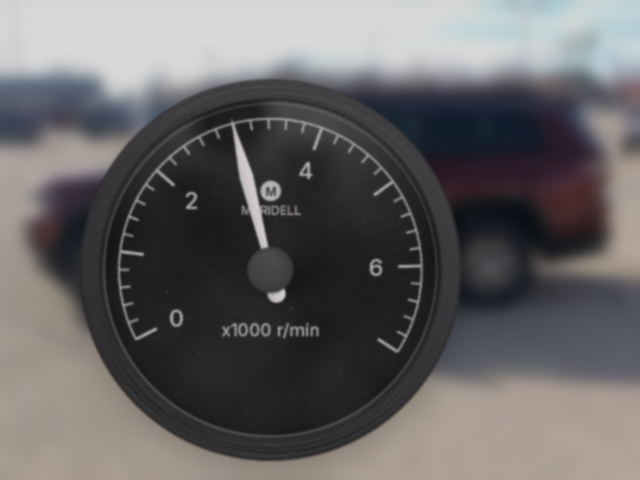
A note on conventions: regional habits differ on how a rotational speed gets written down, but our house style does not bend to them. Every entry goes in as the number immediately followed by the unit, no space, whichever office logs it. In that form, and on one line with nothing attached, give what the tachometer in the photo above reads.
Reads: 3000rpm
